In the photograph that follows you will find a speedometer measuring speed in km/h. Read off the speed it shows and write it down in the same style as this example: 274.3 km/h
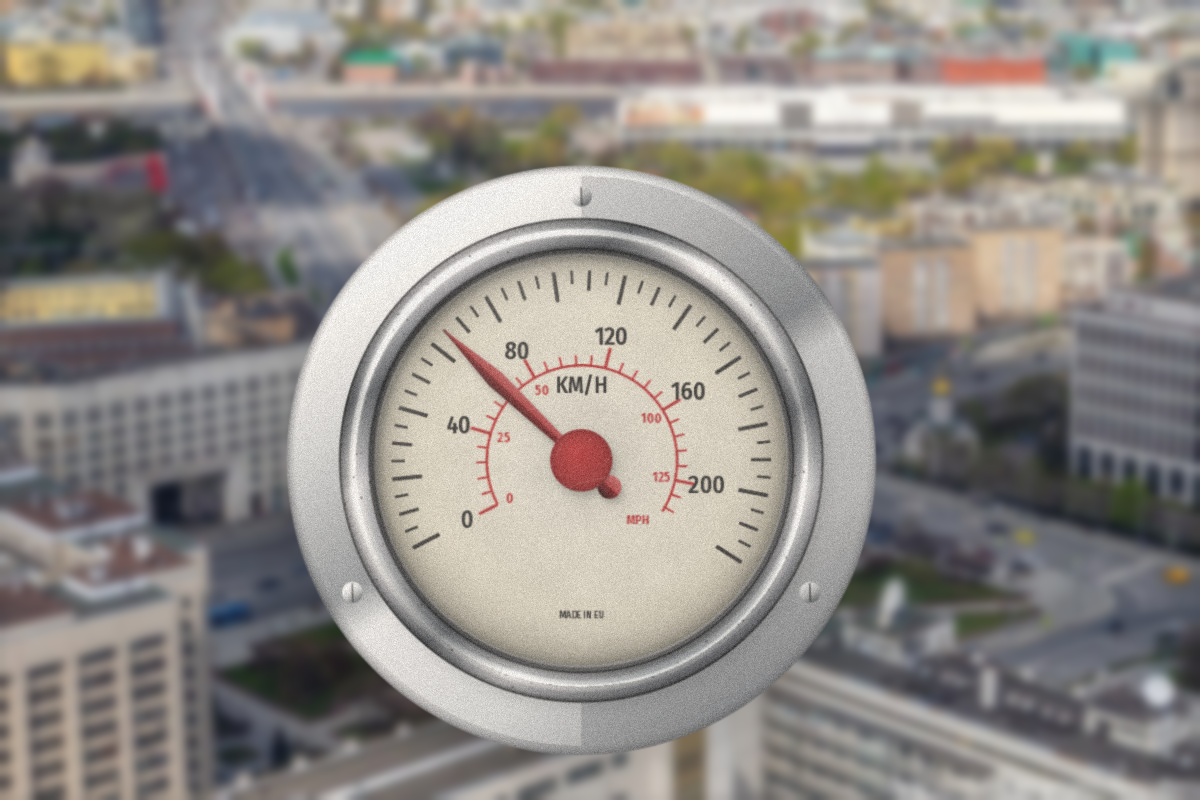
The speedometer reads 65 km/h
